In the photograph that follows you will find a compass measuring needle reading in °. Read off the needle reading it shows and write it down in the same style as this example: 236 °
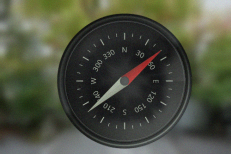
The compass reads 50 °
